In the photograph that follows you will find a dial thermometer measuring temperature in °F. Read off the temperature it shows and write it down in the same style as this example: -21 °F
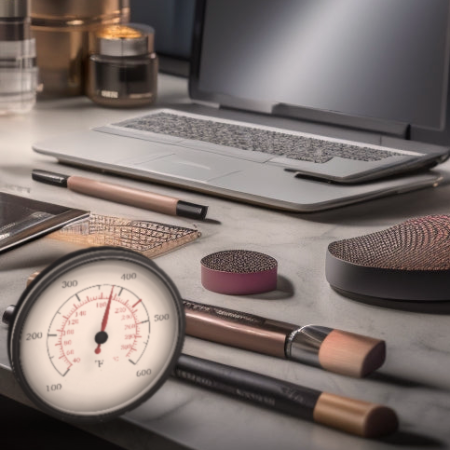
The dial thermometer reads 375 °F
